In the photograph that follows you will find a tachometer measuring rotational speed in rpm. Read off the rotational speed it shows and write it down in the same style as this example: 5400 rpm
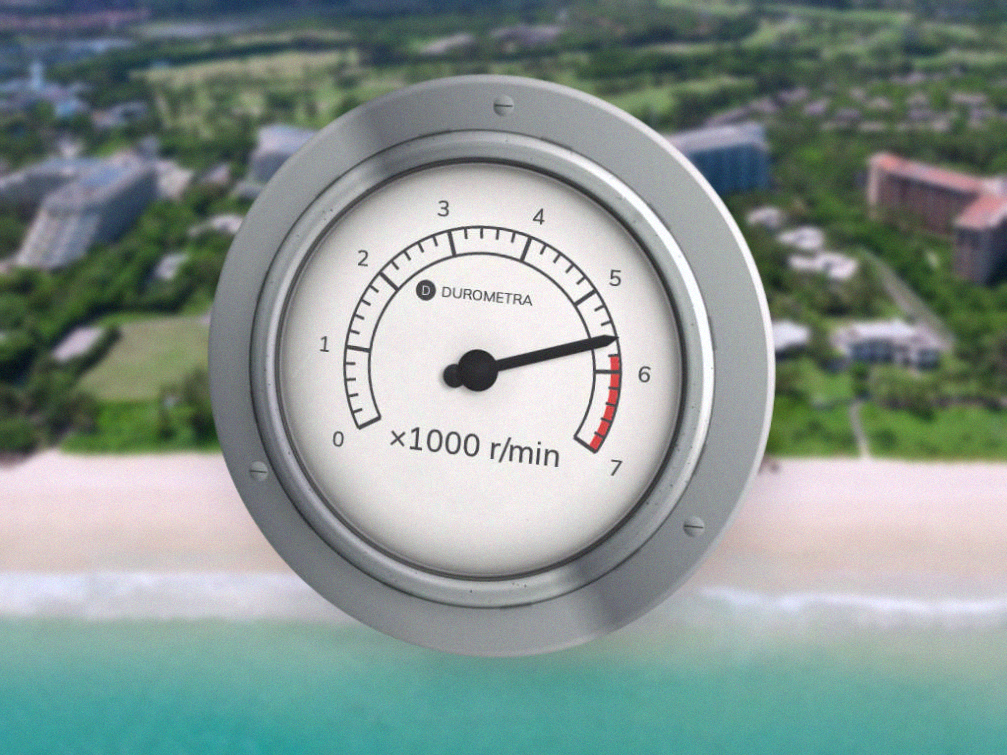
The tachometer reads 5600 rpm
